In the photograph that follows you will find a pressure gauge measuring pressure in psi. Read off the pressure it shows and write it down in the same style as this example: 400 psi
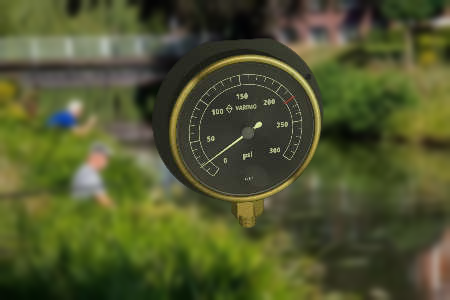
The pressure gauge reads 20 psi
